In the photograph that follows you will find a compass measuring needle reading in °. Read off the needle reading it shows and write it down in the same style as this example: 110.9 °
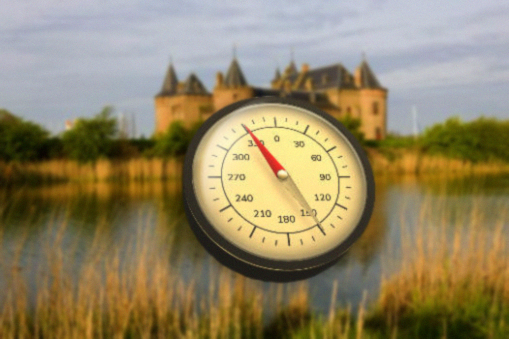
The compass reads 330 °
